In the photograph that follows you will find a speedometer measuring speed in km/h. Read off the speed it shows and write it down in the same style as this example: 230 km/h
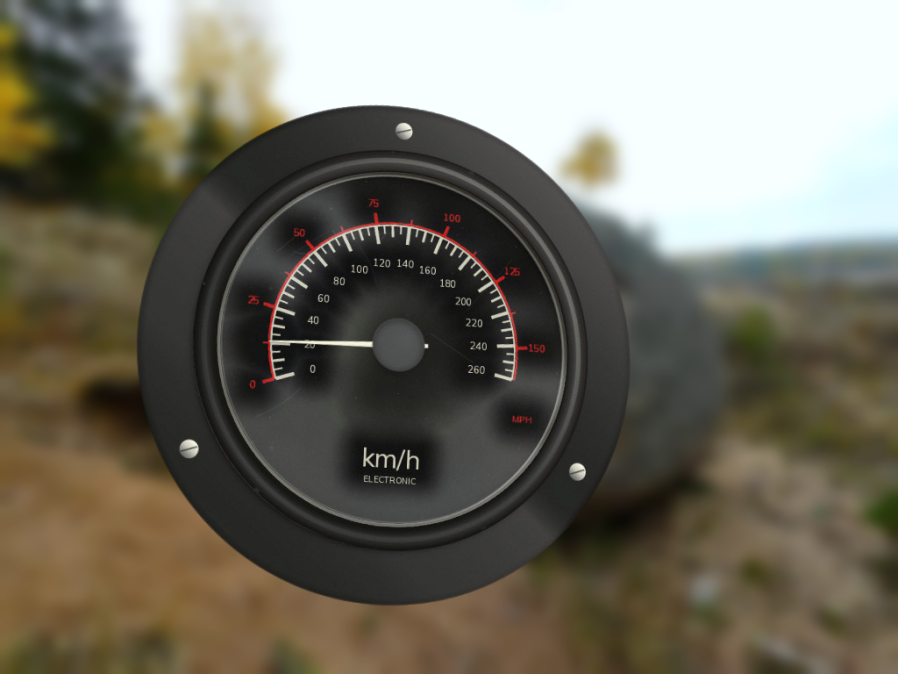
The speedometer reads 20 km/h
